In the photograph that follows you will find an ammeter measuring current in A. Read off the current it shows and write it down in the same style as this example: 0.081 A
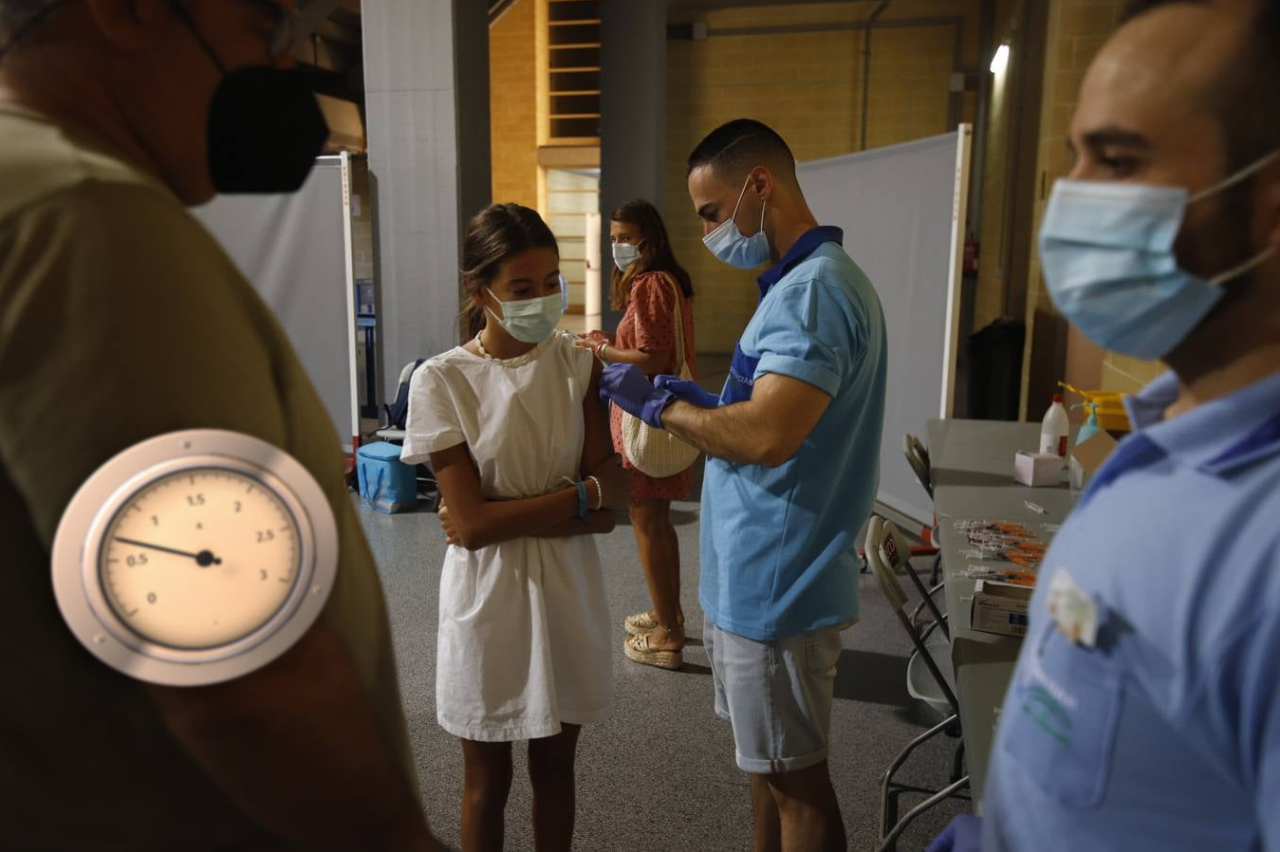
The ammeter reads 0.7 A
